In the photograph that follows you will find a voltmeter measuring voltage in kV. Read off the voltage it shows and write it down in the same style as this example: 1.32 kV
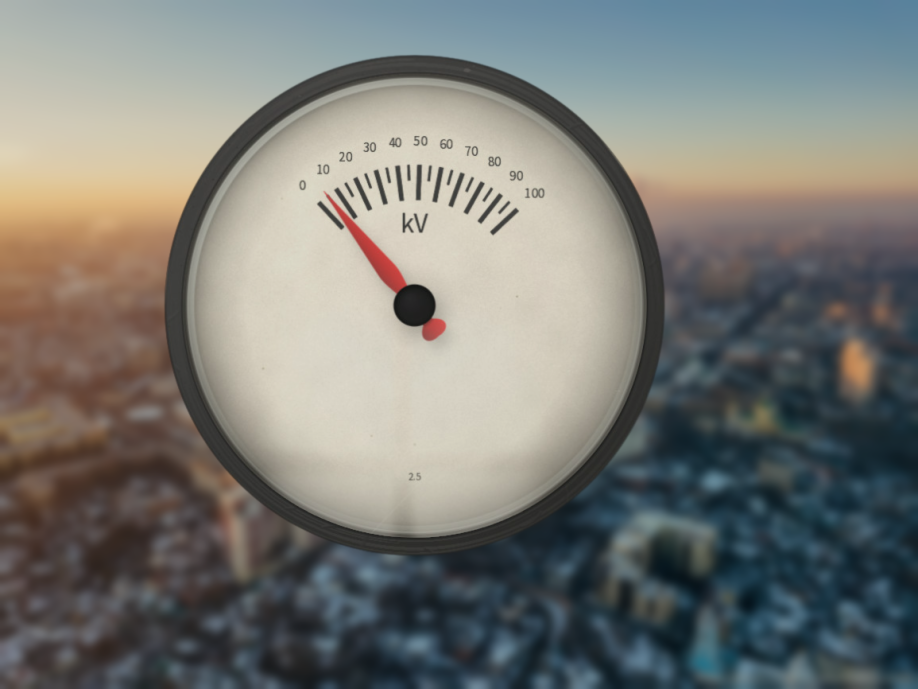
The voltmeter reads 5 kV
